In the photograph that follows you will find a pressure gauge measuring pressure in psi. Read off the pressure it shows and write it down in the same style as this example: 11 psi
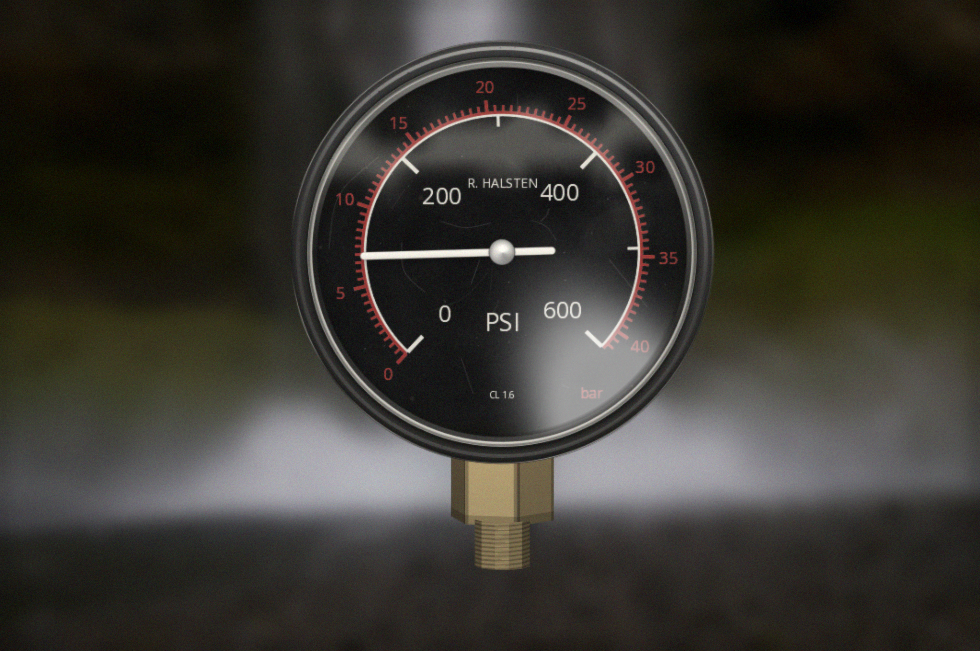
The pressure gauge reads 100 psi
